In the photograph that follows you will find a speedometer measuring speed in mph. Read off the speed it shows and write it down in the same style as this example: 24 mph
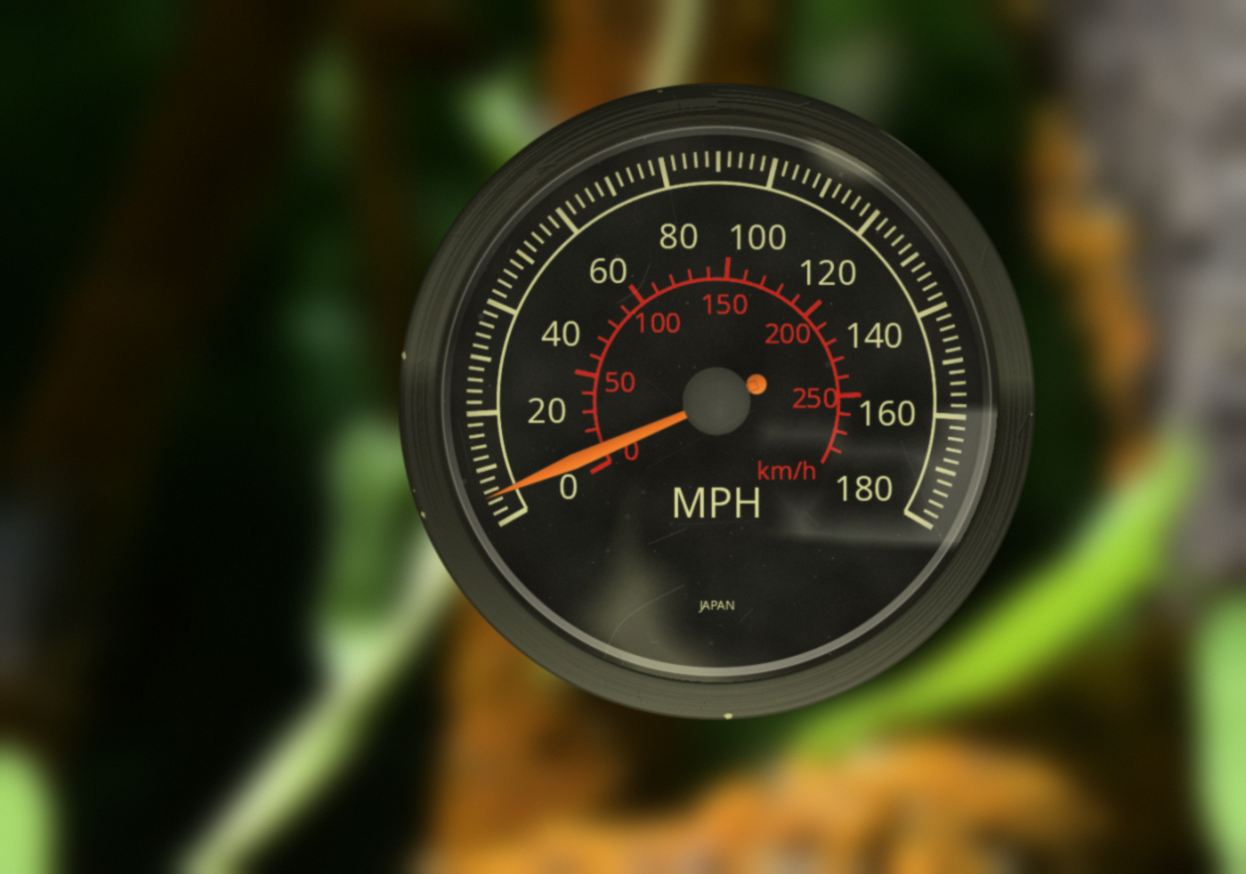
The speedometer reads 5 mph
